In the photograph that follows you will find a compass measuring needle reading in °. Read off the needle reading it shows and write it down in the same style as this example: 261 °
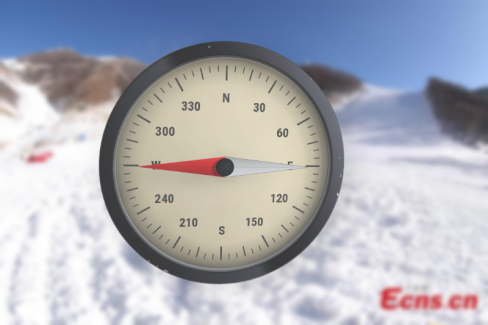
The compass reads 270 °
